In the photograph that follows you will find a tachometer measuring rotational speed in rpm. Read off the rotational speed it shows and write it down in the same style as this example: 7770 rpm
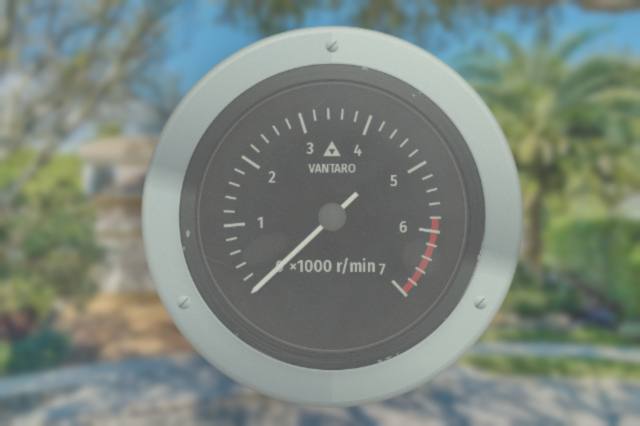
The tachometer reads 0 rpm
